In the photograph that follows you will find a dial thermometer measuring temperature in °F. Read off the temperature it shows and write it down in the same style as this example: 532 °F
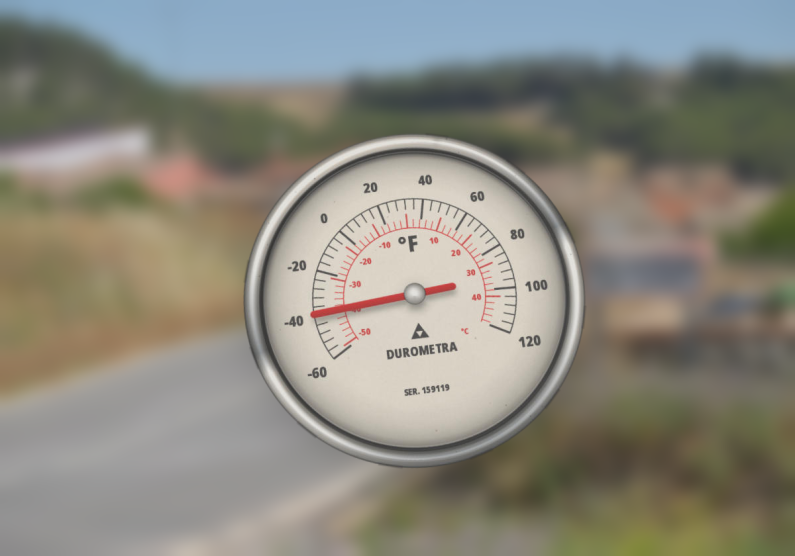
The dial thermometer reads -40 °F
